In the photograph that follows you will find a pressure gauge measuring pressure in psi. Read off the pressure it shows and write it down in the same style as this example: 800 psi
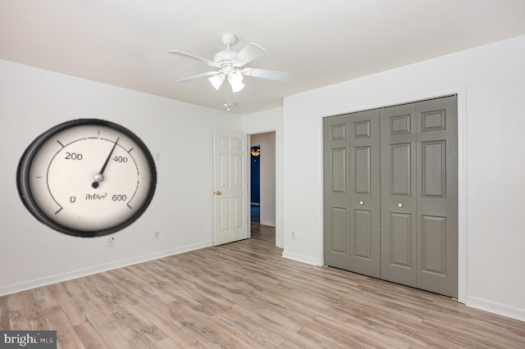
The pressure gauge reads 350 psi
